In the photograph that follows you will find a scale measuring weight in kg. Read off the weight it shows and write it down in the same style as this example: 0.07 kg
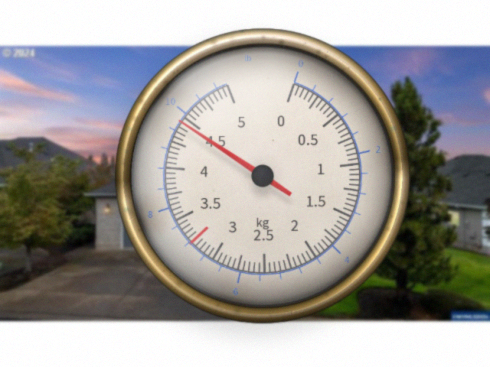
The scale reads 4.45 kg
